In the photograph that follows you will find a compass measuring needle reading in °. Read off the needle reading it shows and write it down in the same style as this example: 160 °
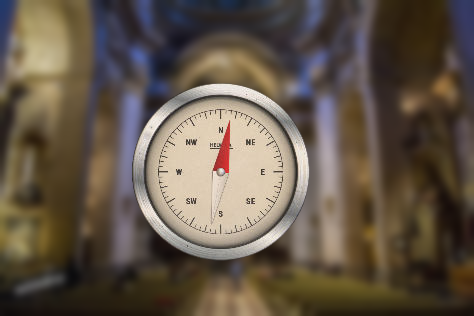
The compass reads 10 °
